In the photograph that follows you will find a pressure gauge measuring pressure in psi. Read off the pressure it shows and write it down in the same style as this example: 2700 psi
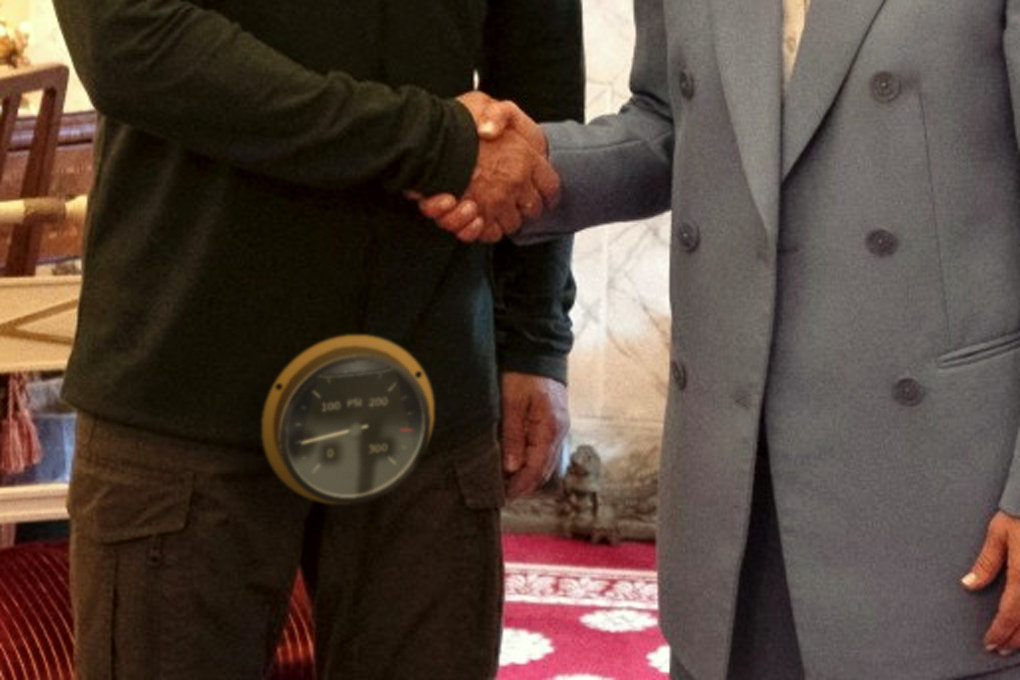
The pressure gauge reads 40 psi
